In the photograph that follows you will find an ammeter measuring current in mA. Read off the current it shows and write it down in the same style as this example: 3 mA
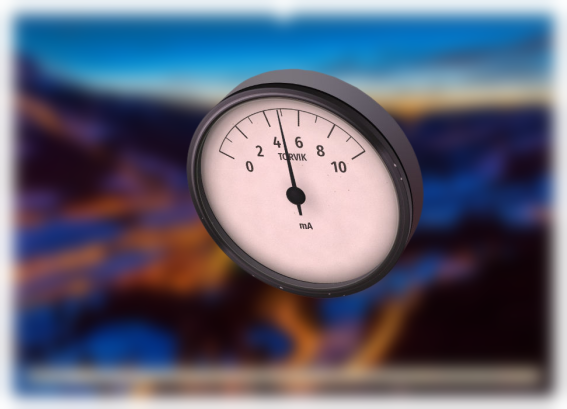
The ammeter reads 5 mA
